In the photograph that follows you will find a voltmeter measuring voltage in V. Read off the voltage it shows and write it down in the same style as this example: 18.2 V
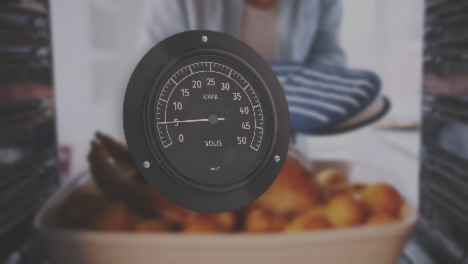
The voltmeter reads 5 V
